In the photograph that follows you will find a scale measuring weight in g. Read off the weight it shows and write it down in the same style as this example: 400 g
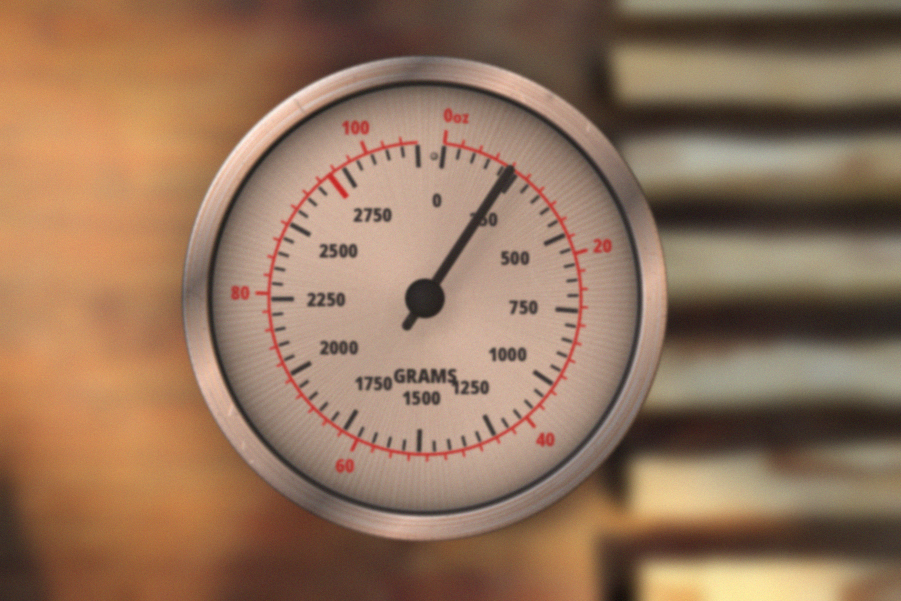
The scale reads 225 g
